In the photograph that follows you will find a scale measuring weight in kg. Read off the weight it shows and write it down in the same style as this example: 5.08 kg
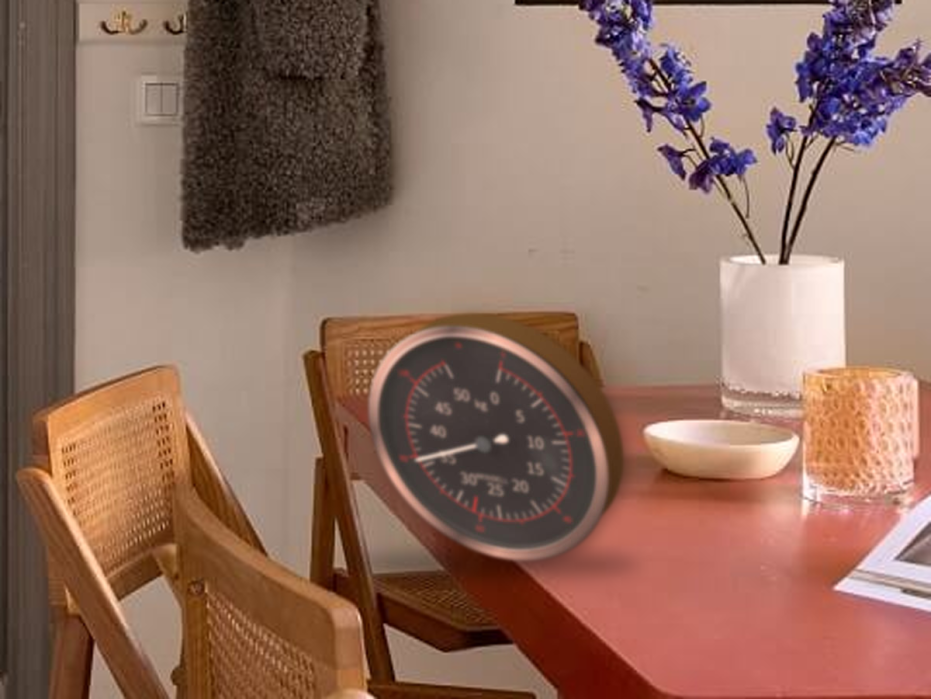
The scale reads 36 kg
